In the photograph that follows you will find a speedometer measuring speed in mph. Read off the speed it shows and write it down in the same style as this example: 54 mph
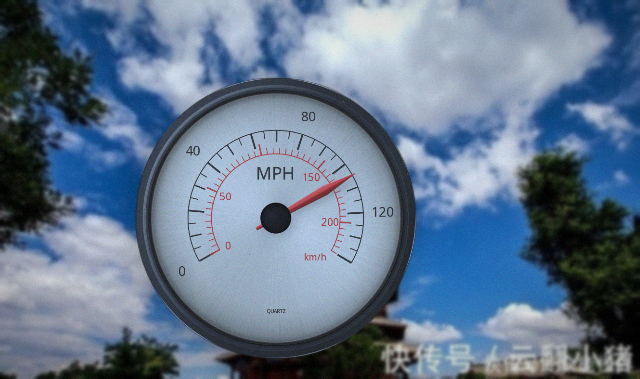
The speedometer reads 105 mph
